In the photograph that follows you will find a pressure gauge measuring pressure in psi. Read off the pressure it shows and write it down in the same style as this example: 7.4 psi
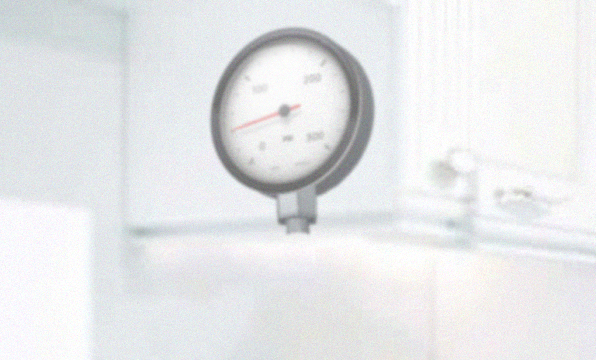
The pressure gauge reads 40 psi
